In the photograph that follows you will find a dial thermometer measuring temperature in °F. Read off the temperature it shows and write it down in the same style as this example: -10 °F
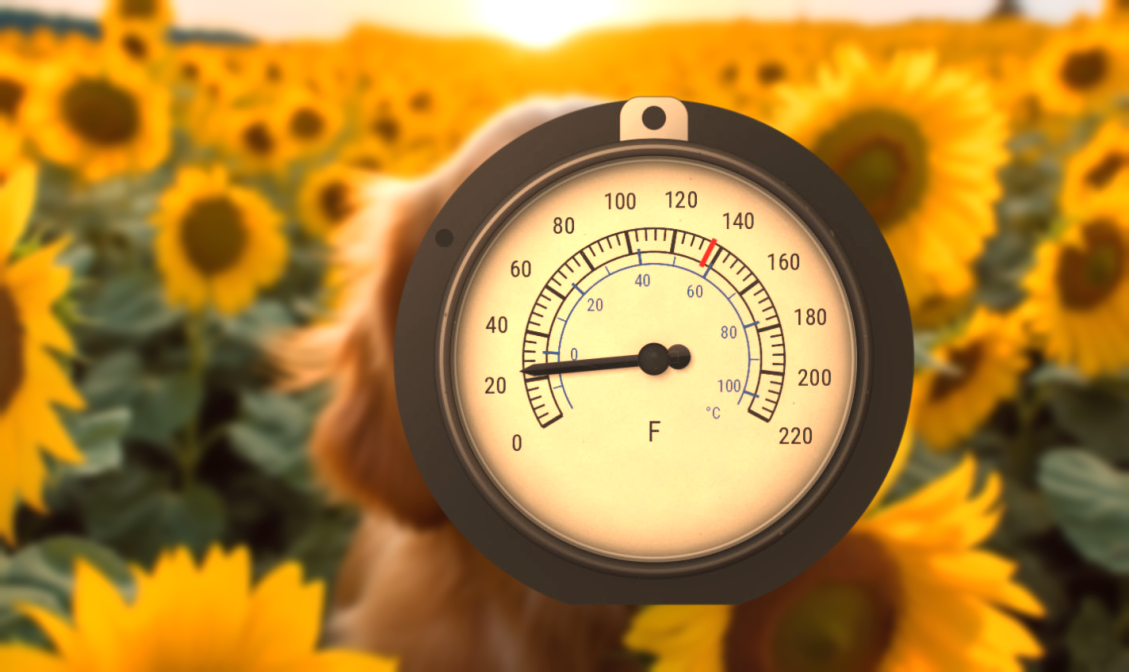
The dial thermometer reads 24 °F
